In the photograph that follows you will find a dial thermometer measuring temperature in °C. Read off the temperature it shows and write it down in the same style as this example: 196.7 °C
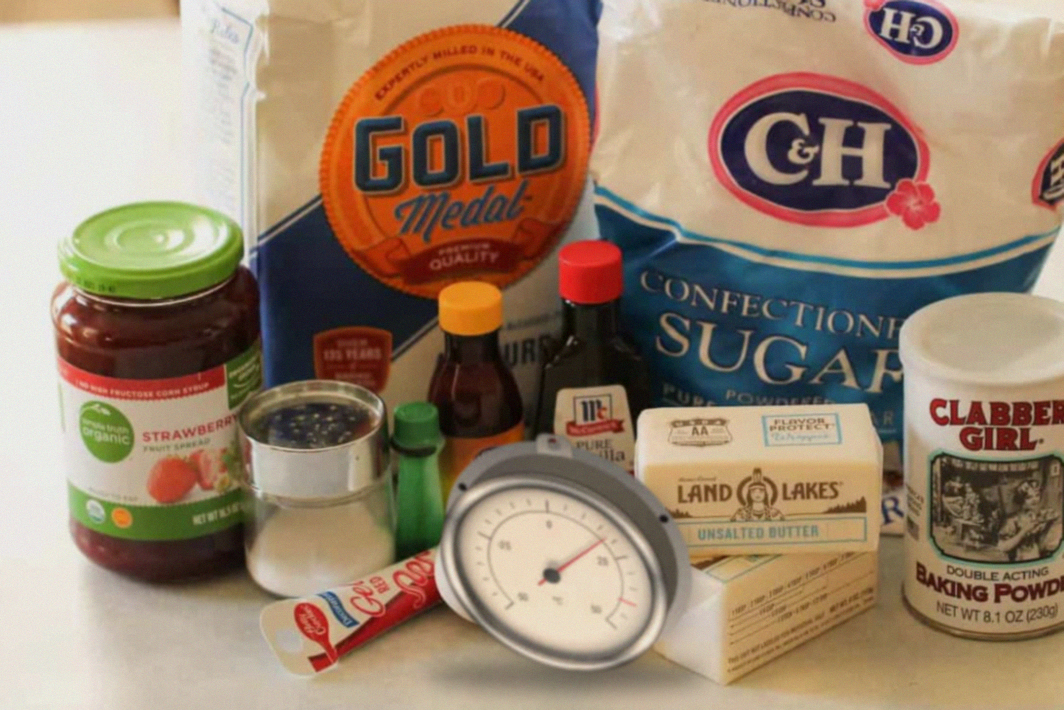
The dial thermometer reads 17.5 °C
